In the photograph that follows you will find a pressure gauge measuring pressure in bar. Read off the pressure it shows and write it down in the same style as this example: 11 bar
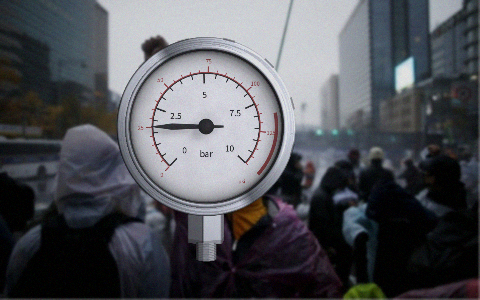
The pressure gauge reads 1.75 bar
